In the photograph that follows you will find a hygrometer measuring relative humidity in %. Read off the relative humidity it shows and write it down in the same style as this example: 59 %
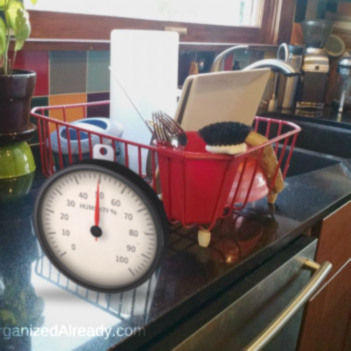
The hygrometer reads 50 %
